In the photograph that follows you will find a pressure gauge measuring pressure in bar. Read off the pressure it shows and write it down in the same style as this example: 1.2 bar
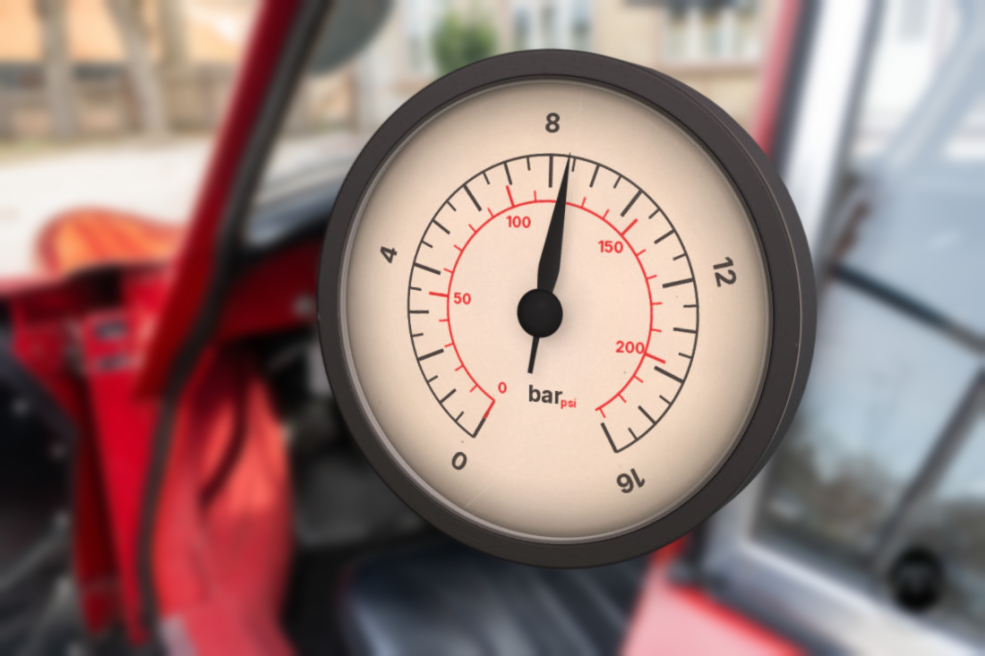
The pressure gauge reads 8.5 bar
